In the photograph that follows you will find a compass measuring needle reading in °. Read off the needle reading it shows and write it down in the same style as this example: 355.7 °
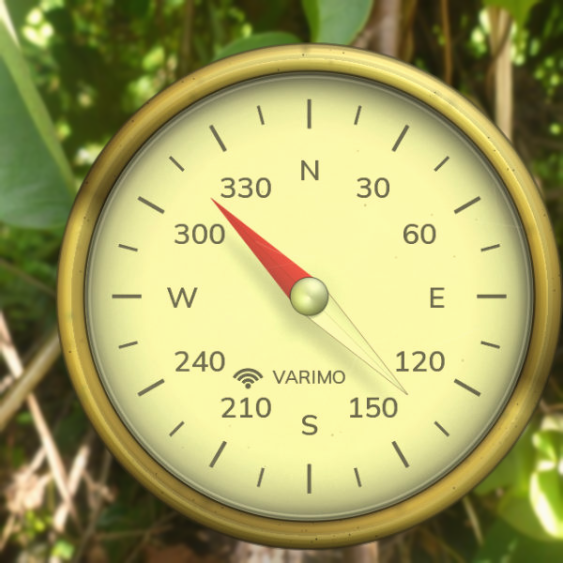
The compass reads 315 °
